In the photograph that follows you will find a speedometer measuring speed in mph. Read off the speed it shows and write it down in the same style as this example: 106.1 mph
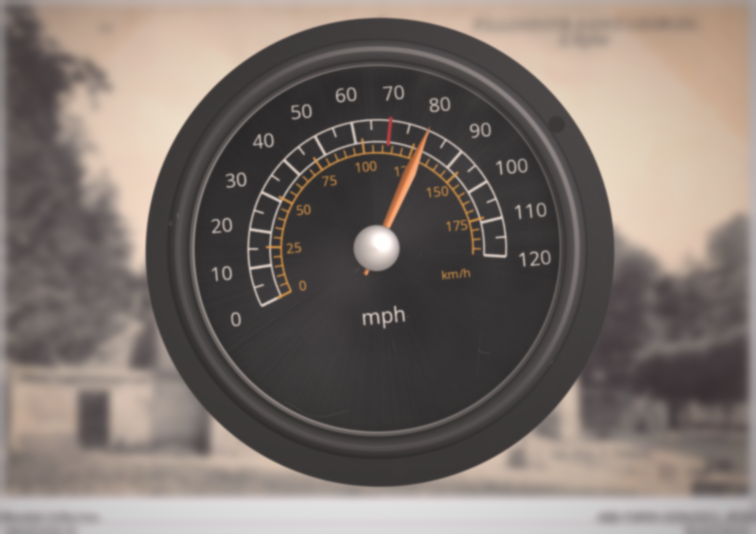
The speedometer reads 80 mph
